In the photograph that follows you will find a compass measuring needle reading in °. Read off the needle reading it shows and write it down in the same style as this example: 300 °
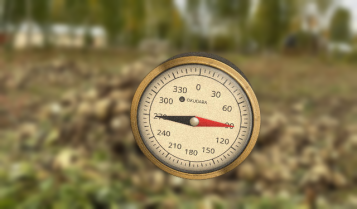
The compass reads 90 °
